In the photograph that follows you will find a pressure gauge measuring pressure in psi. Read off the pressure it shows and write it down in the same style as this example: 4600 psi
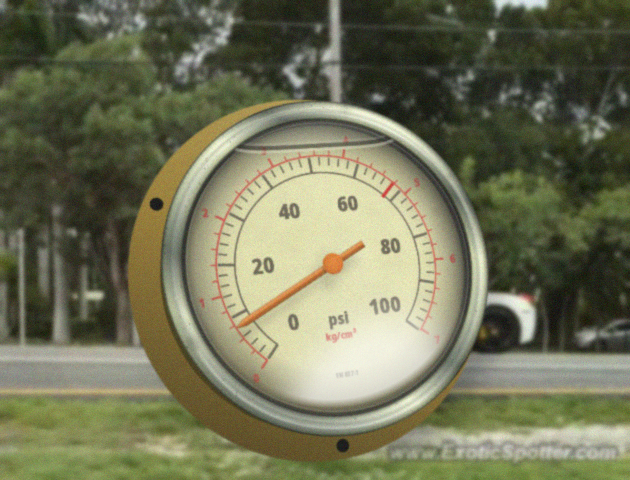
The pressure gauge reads 8 psi
